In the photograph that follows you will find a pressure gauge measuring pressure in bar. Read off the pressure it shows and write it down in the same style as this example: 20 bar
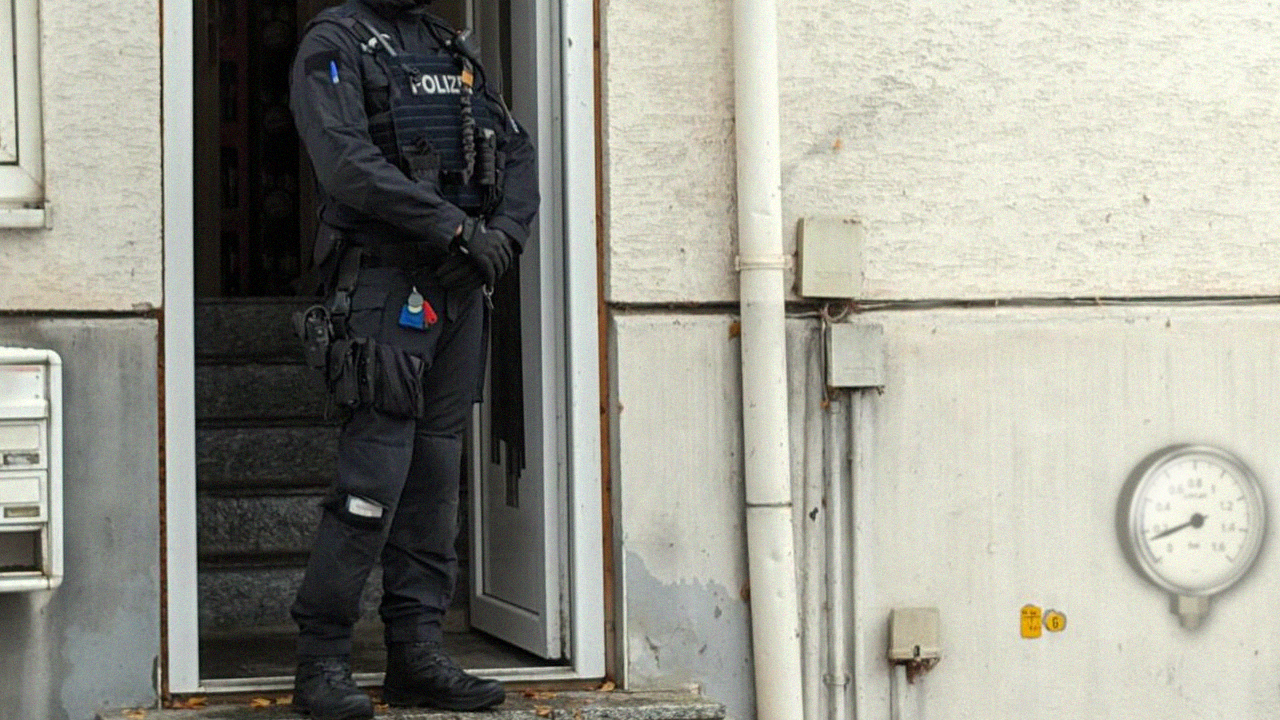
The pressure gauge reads 0.15 bar
